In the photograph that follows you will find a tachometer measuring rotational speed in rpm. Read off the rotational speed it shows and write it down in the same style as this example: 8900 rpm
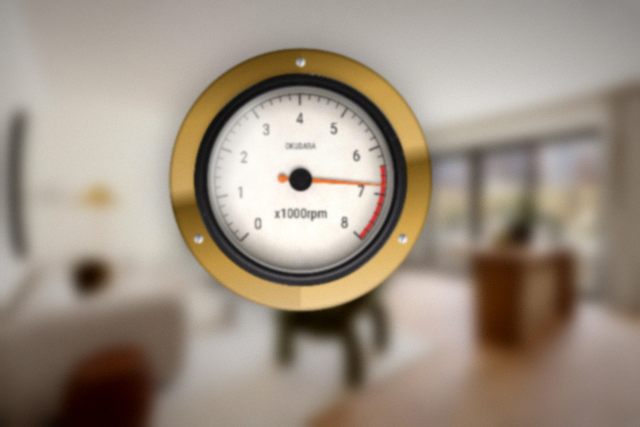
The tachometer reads 6800 rpm
